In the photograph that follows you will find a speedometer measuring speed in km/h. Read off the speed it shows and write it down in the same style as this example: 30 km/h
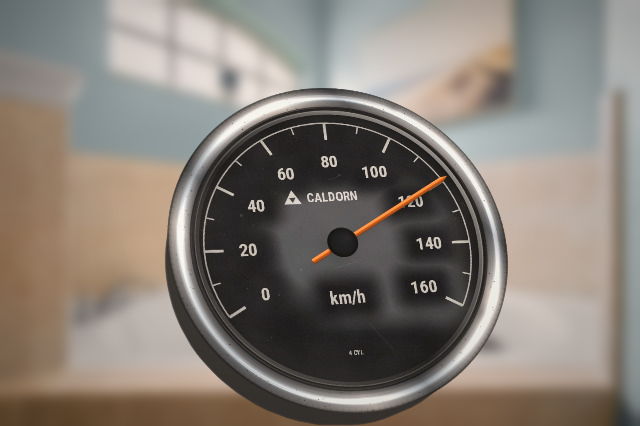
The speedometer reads 120 km/h
